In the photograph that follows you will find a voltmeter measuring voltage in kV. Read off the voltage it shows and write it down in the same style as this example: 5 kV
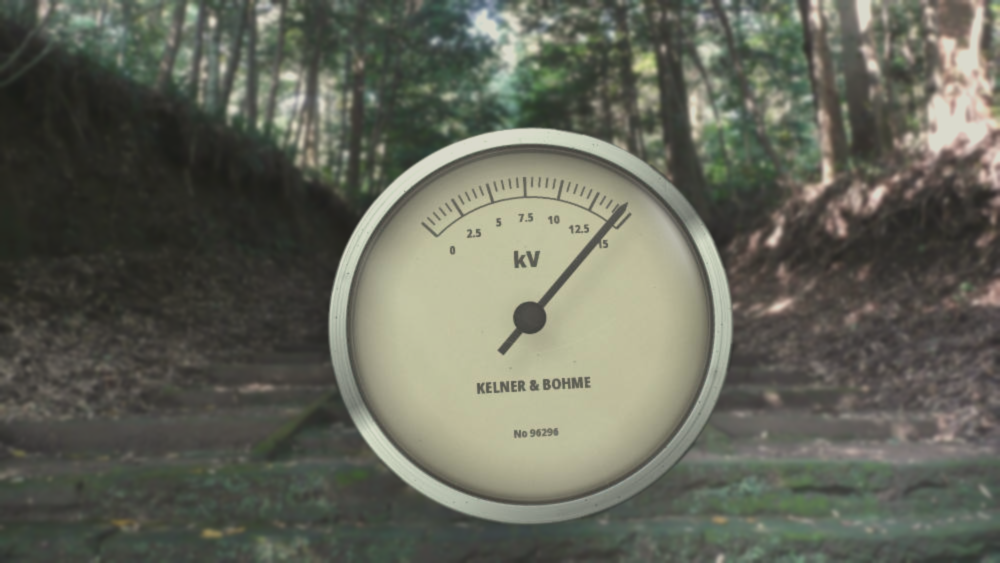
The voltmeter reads 14.5 kV
